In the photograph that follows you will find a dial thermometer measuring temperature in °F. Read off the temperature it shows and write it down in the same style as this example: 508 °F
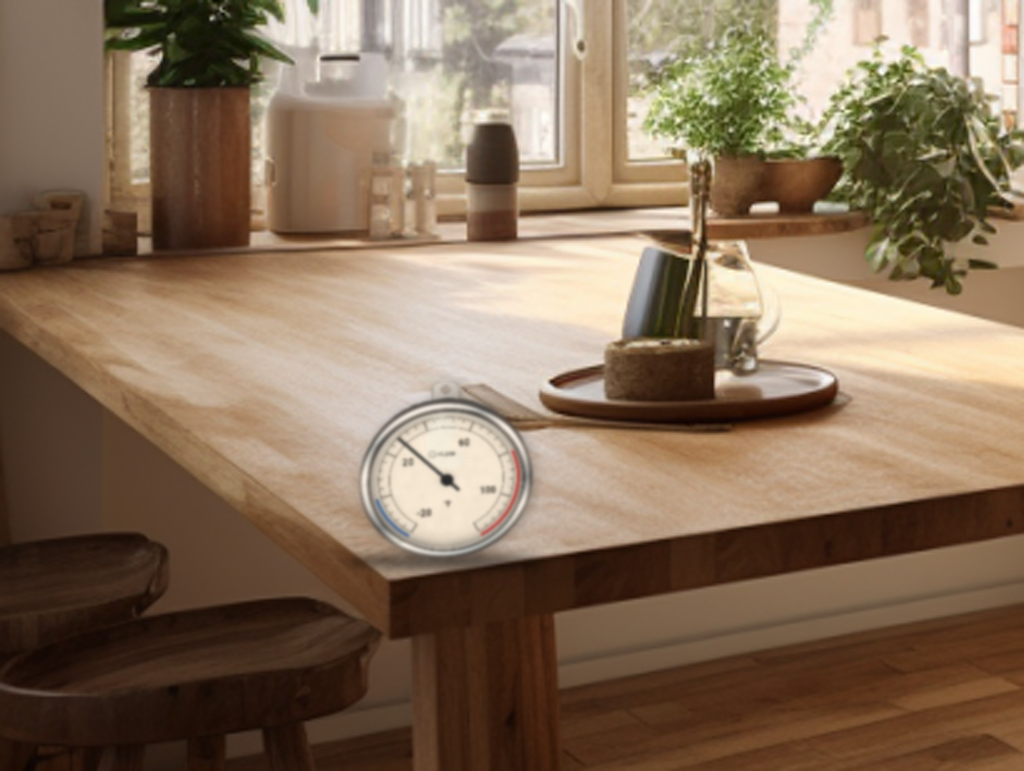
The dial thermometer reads 28 °F
